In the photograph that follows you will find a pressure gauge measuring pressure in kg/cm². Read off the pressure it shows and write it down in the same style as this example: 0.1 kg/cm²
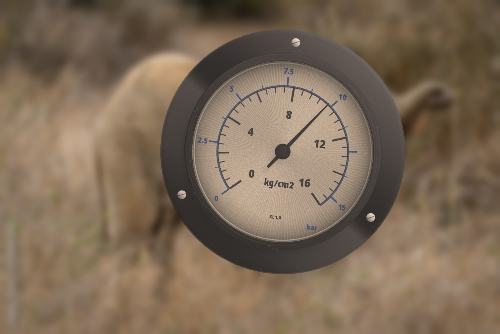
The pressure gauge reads 10 kg/cm²
